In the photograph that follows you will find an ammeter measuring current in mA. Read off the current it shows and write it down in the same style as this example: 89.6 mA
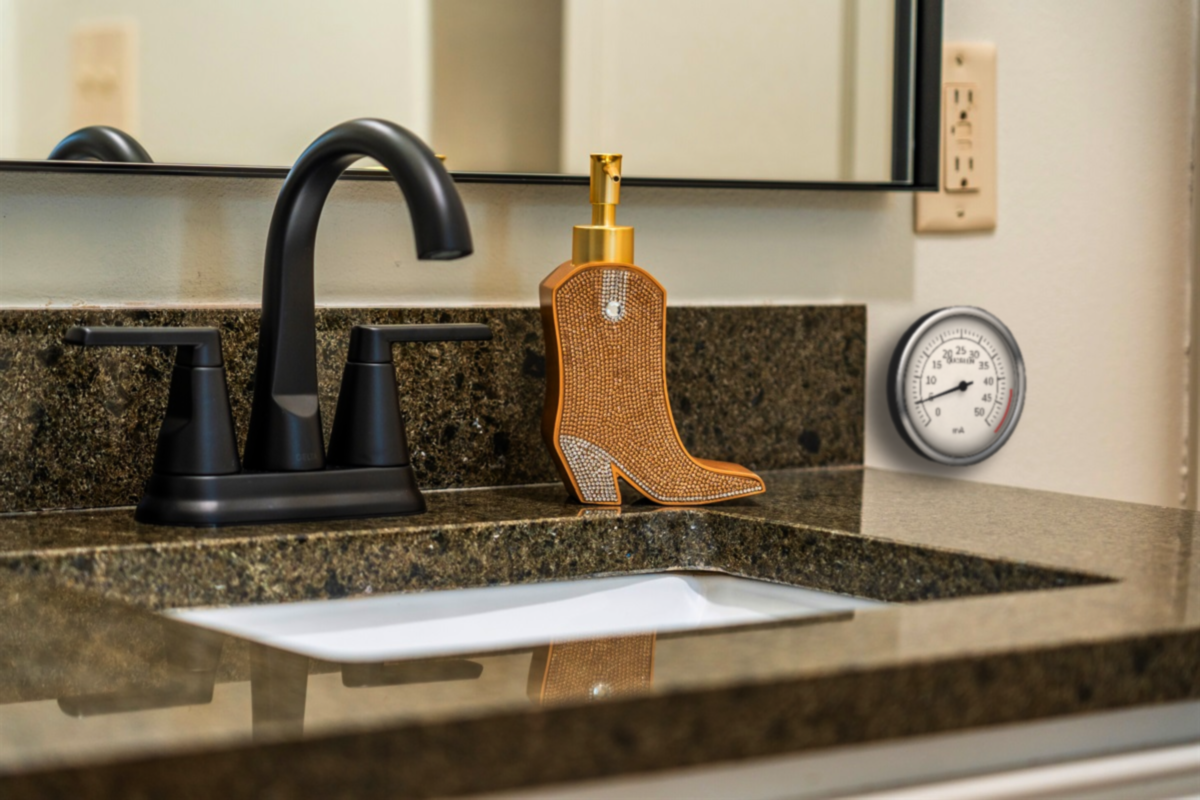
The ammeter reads 5 mA
